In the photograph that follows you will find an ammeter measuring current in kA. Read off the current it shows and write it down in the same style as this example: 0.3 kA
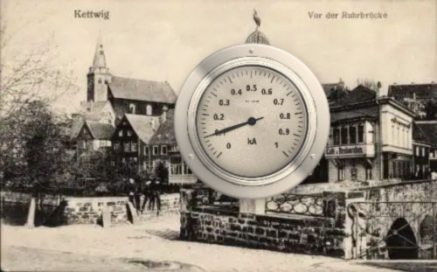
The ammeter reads 0.1 kA
